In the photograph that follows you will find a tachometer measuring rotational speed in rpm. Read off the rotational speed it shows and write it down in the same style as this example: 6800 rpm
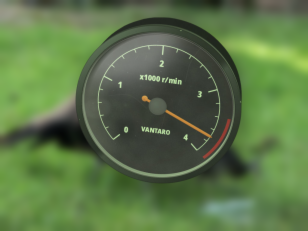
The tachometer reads 3700 rpm
